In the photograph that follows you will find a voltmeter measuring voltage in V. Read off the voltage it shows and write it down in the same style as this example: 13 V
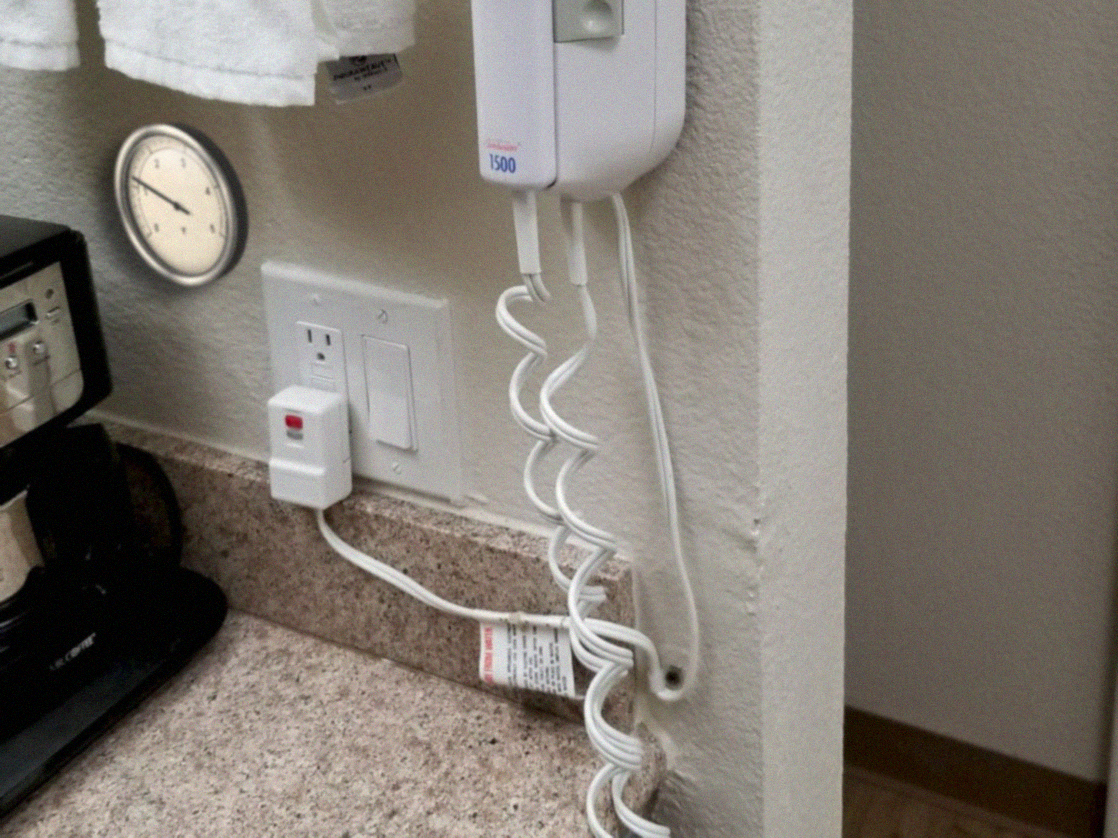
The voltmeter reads 1.2 V
